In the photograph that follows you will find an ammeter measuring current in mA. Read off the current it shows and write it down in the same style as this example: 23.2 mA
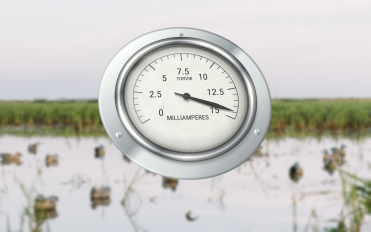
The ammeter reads 14.5 mA
